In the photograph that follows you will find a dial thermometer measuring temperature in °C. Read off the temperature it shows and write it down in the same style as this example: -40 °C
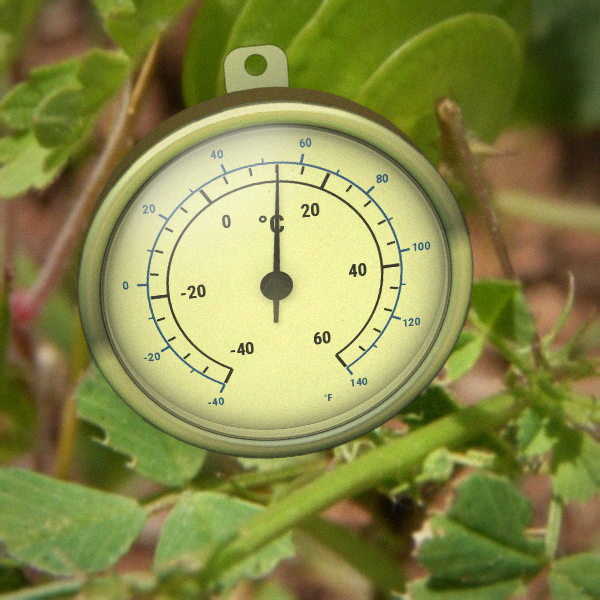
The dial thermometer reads 12 °C
